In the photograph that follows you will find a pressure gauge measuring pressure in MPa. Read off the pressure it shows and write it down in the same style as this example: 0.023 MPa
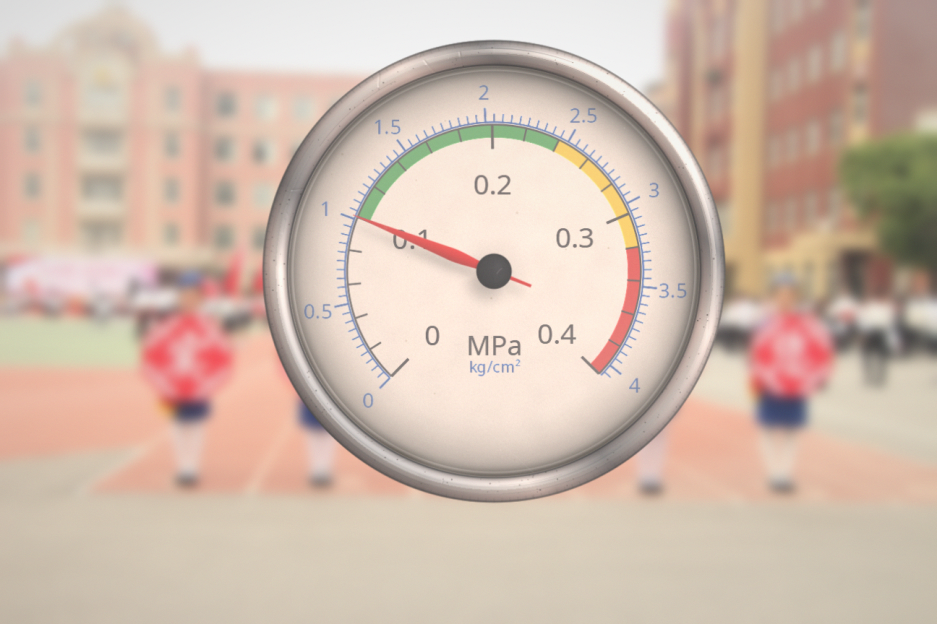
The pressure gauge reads 0.1 MPa
